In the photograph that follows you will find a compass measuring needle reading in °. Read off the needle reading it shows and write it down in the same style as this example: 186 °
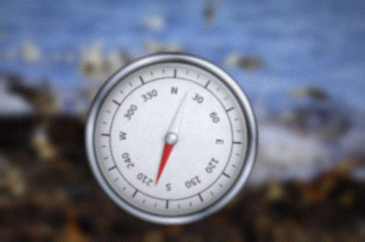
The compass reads 195 °
